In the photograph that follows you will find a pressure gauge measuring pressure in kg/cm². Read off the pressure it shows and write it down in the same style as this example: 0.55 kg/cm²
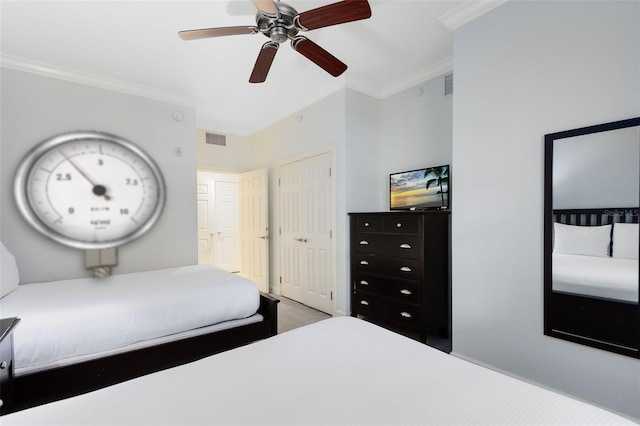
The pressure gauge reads 3.5 kg/cm²
